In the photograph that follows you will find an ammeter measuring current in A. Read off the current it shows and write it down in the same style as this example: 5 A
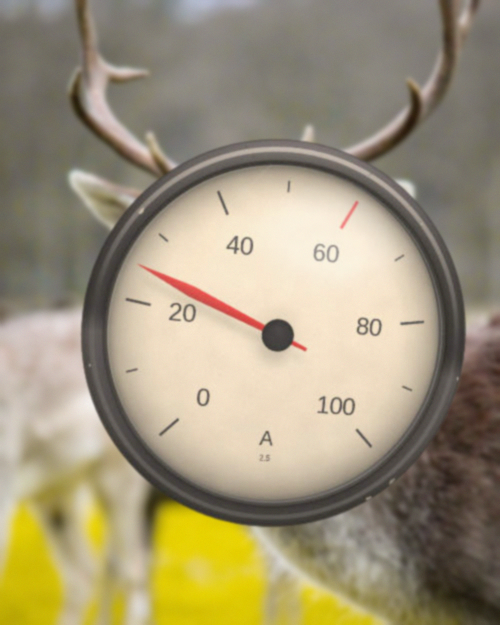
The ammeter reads 25 A
